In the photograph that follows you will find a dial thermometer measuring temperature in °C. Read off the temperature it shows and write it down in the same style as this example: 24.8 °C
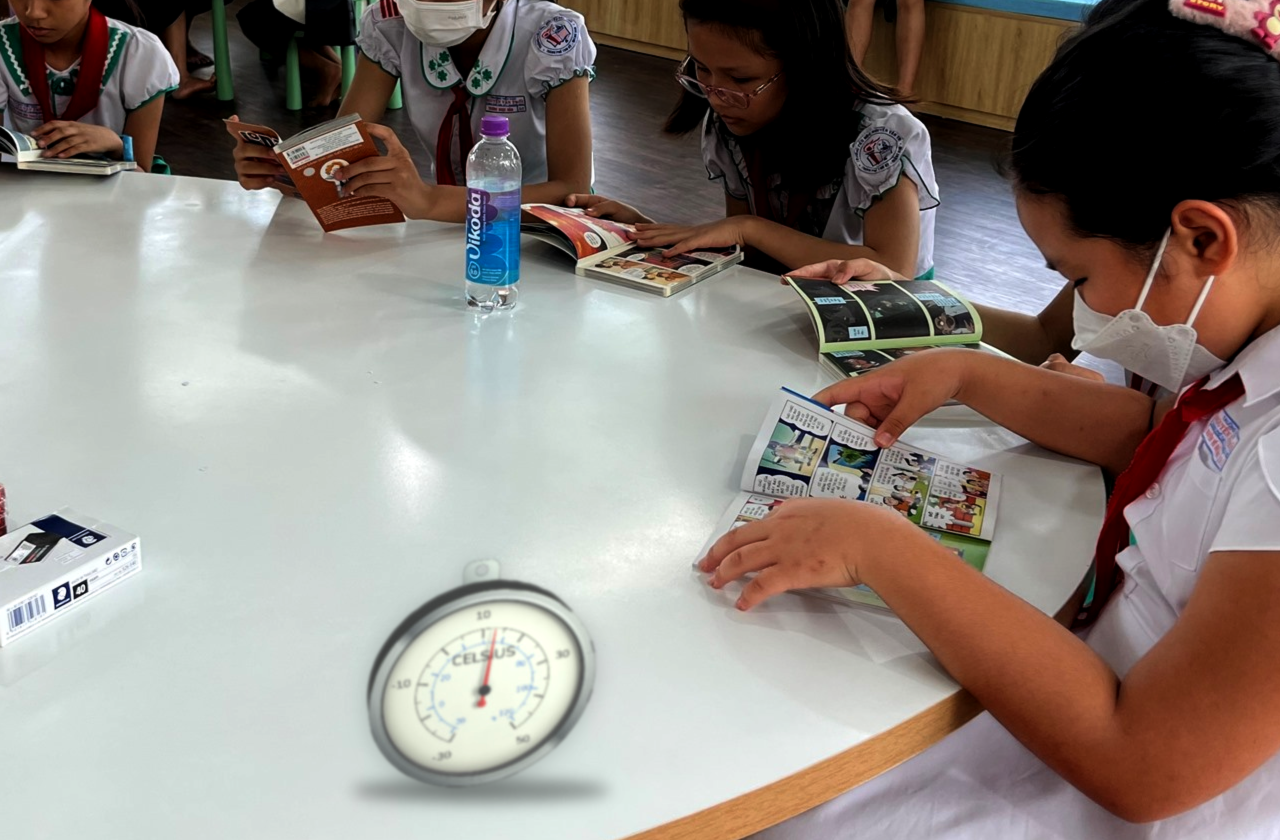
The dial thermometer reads 12.5 °C
